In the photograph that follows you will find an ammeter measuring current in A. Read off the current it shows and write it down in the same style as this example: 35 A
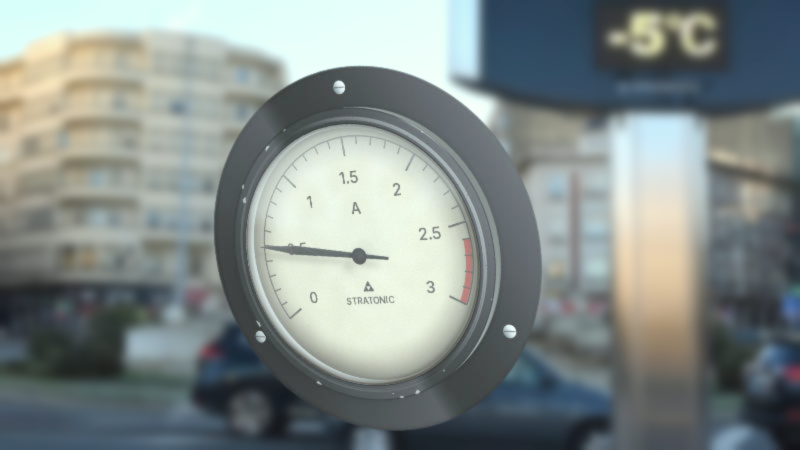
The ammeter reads 0.5 A
